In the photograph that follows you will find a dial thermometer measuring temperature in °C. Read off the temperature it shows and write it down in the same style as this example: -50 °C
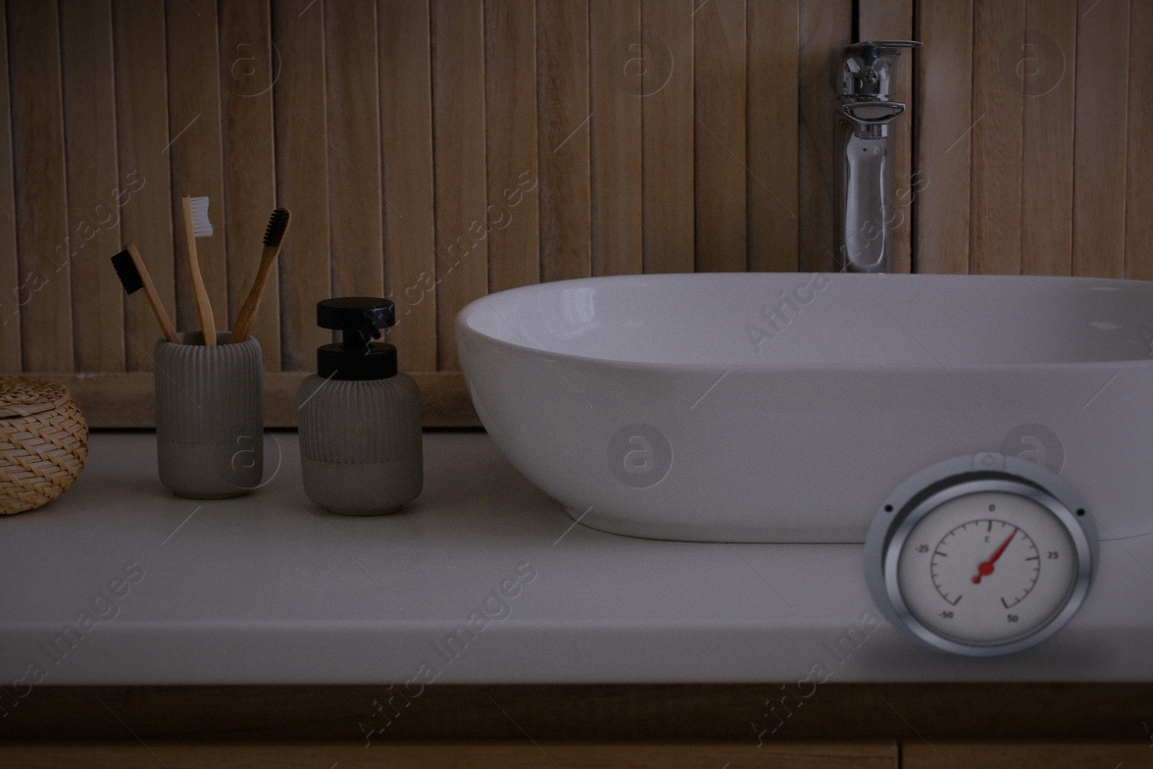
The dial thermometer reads 10 °C
